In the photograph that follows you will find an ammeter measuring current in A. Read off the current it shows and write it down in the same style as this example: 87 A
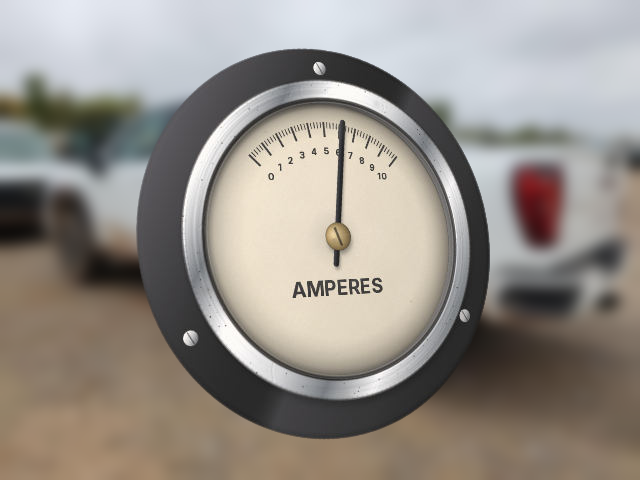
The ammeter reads 6 A
